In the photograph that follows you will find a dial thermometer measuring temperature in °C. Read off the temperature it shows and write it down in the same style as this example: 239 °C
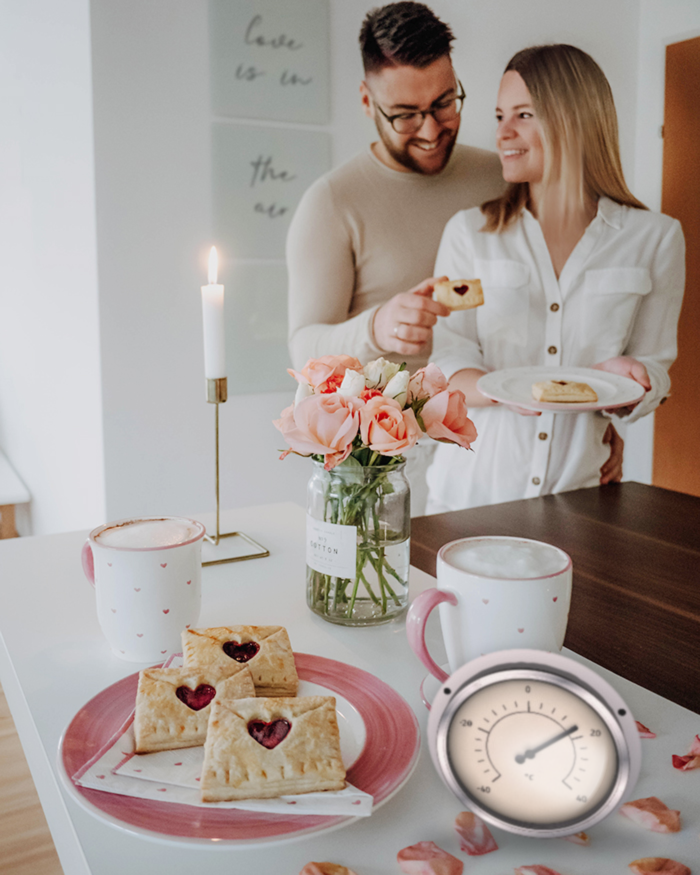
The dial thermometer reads 16 °C
